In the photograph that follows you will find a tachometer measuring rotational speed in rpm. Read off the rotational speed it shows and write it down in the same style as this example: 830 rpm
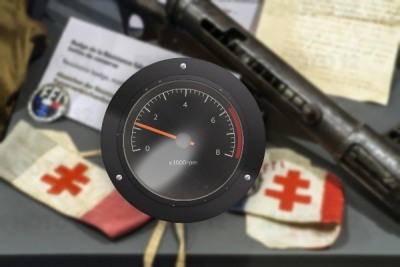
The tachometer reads 1200 rpm
